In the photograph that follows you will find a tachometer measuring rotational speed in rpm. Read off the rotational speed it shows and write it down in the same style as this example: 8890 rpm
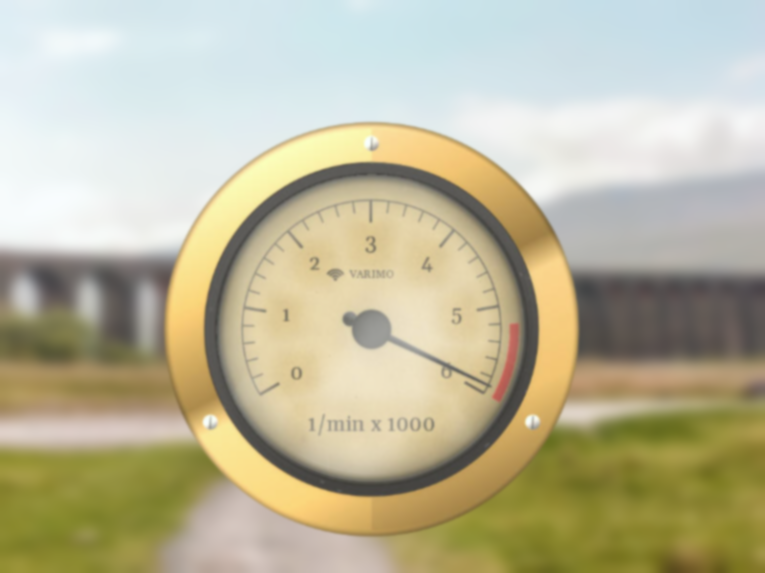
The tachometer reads 5900 rpm
